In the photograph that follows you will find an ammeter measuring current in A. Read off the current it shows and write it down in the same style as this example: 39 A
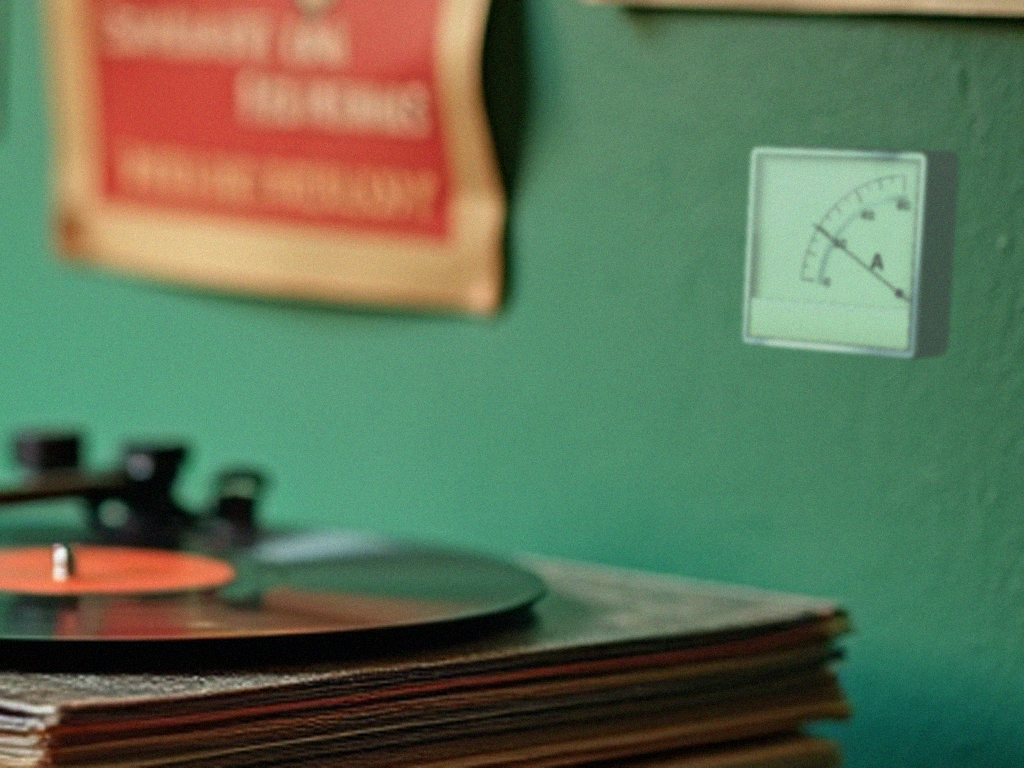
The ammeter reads 20 A
